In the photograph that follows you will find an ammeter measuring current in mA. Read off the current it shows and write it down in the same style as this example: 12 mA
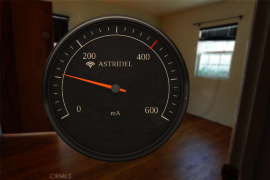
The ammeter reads 110 mA
